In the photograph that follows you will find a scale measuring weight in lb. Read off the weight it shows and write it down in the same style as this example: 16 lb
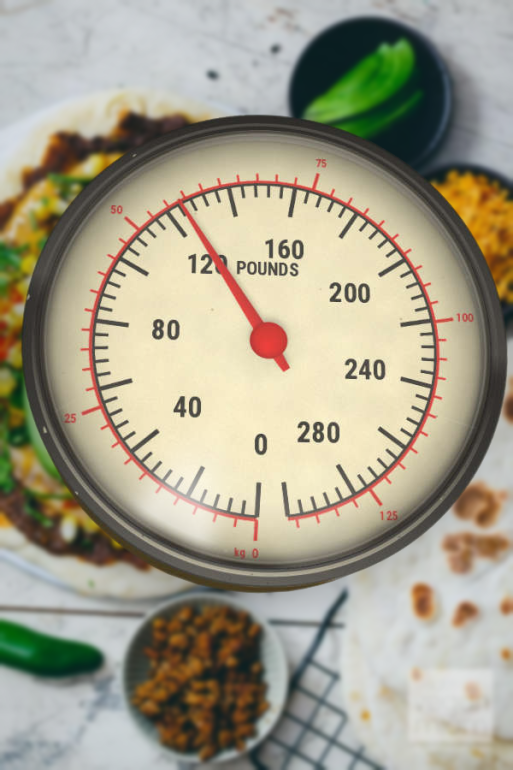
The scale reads 124 lb
